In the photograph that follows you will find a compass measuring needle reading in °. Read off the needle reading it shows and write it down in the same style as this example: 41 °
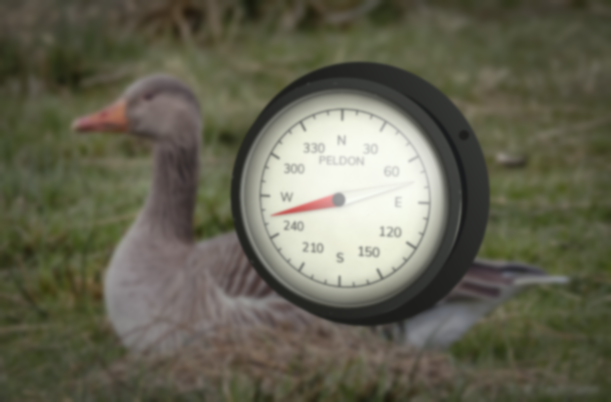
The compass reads 255 °
